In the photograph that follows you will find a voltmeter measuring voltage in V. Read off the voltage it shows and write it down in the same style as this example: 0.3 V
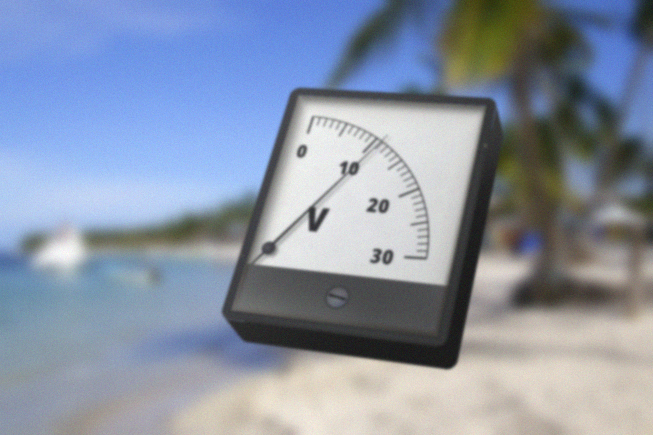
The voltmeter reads 11 V
